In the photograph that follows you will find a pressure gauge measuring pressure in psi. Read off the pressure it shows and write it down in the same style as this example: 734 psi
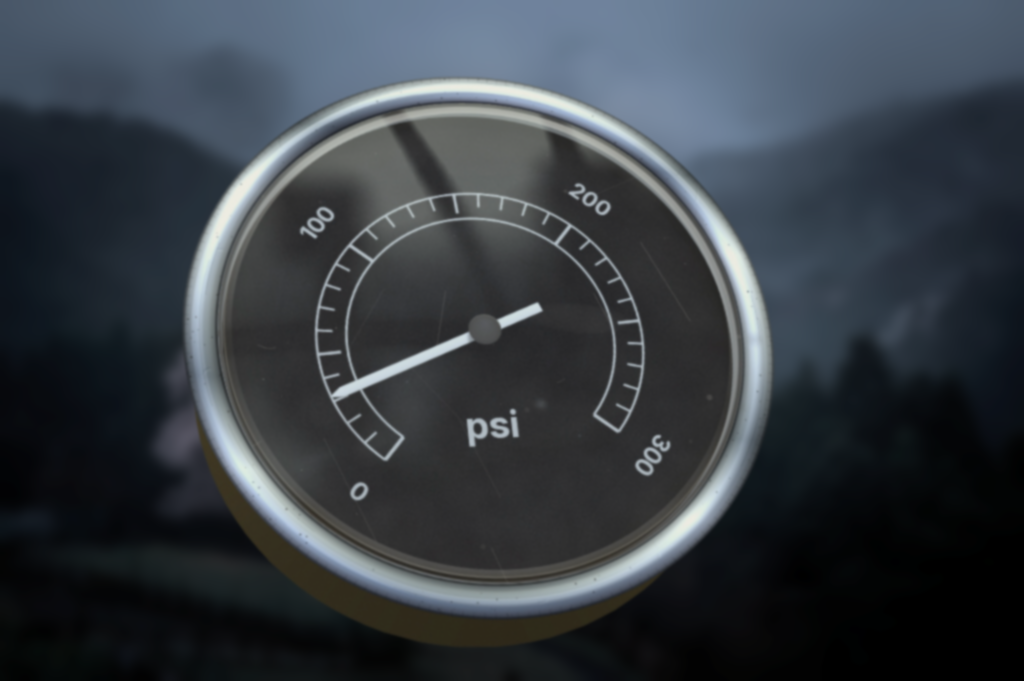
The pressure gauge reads 30 psi
